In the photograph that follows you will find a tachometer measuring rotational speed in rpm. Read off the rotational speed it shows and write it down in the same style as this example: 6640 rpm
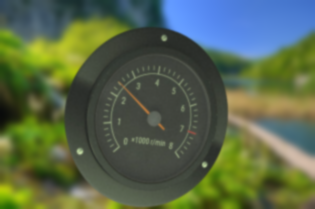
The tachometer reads 2400 rpm
